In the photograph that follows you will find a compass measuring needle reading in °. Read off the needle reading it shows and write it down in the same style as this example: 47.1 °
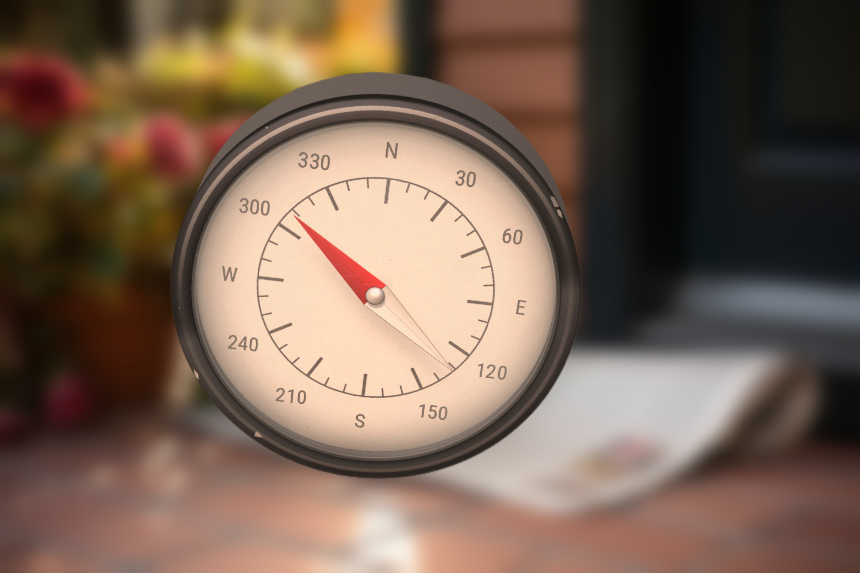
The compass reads 310 °
